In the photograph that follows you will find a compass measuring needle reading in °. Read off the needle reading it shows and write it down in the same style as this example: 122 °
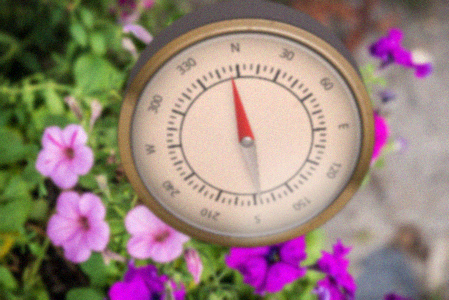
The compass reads 355 °
